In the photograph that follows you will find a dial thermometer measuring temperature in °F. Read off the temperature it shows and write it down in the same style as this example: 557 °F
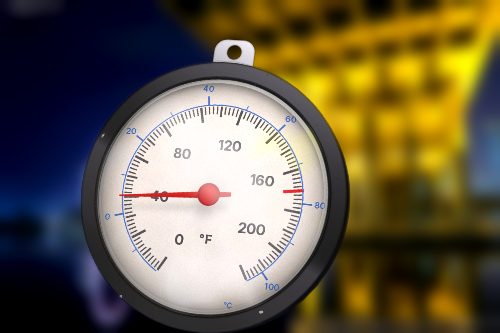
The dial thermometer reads 40 °F
